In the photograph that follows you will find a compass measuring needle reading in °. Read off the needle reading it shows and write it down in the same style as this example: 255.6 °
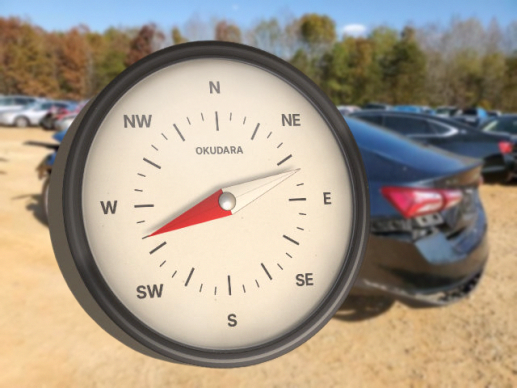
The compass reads 250 °
